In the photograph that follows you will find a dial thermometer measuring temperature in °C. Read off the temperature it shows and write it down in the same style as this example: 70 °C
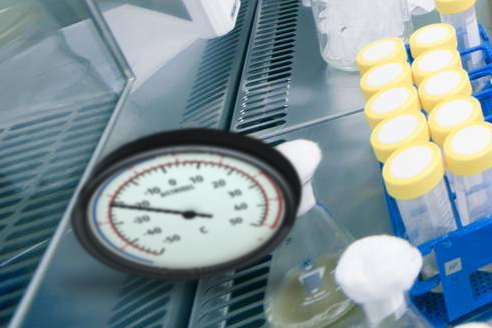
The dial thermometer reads -20 °C
